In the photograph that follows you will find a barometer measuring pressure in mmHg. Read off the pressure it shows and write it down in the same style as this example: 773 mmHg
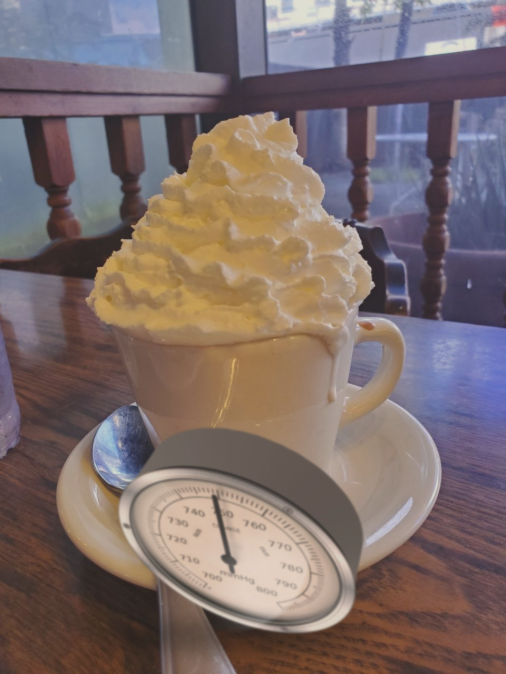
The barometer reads 750 mmHg
